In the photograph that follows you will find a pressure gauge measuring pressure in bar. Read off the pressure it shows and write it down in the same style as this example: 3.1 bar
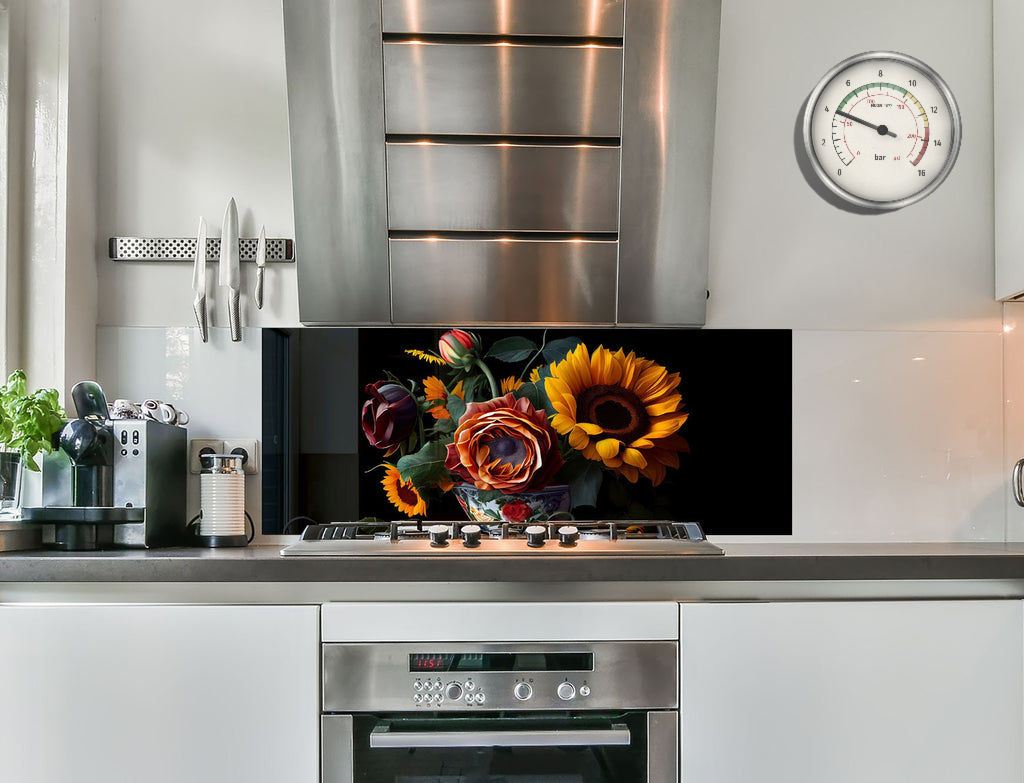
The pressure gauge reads 4 bar
